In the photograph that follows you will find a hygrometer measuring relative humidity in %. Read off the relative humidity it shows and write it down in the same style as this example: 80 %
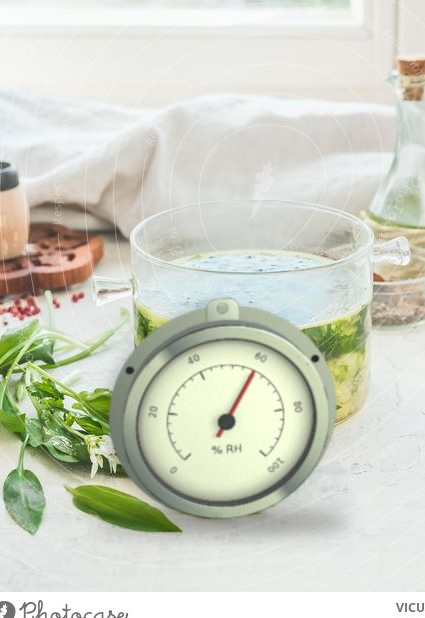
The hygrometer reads 60 %
